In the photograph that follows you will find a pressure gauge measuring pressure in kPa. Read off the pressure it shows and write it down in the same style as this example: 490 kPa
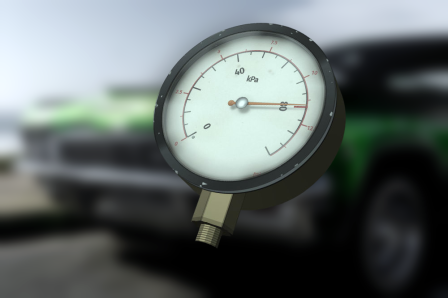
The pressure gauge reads 80 kPa
